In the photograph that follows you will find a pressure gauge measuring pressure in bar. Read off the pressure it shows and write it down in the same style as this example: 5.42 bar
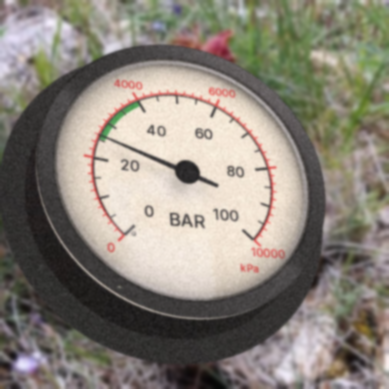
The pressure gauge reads 25 bar
